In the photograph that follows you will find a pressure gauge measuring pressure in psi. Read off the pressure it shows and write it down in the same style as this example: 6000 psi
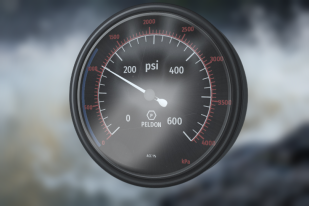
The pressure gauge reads 160 psi
